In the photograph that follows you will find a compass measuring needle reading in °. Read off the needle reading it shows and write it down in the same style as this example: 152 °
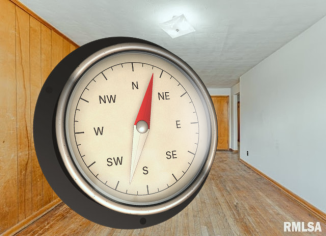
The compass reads 20 °
